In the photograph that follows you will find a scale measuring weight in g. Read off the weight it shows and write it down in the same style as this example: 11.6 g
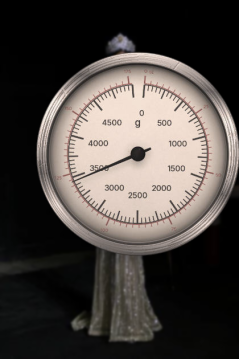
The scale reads 3450 g
